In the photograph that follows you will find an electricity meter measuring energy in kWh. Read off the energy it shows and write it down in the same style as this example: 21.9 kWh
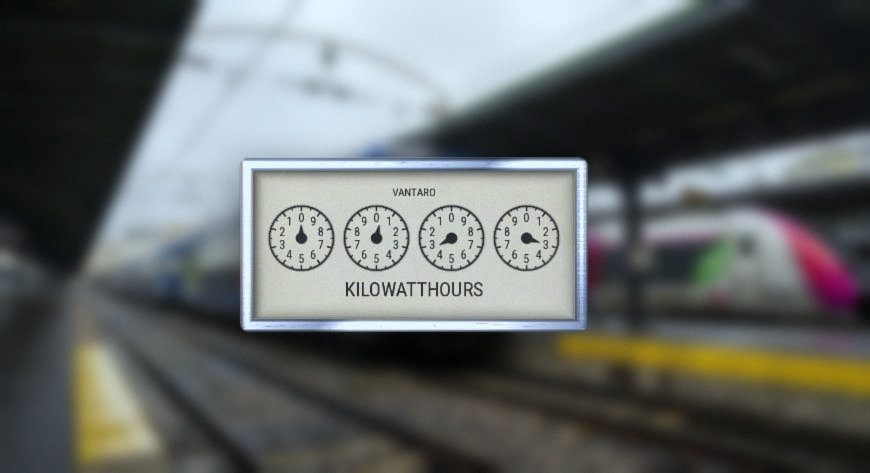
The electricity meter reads 33 kWh
